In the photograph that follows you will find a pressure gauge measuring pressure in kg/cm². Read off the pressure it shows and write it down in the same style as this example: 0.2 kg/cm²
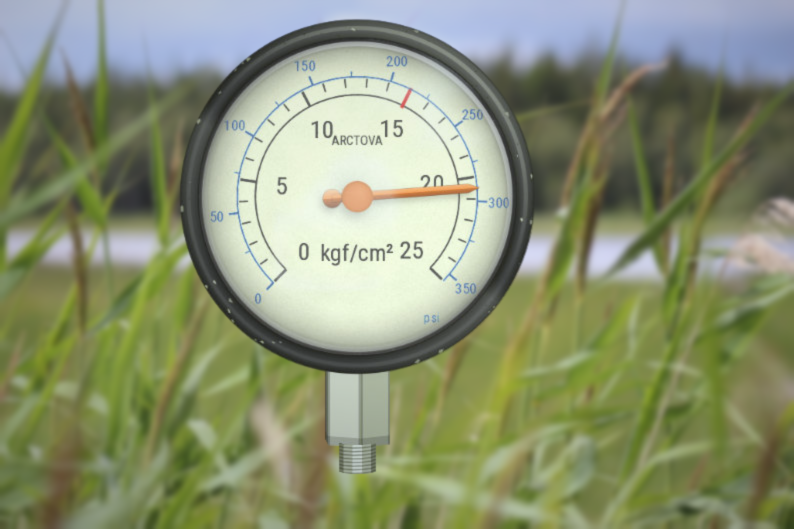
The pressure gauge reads 20.5 kg/cm²
